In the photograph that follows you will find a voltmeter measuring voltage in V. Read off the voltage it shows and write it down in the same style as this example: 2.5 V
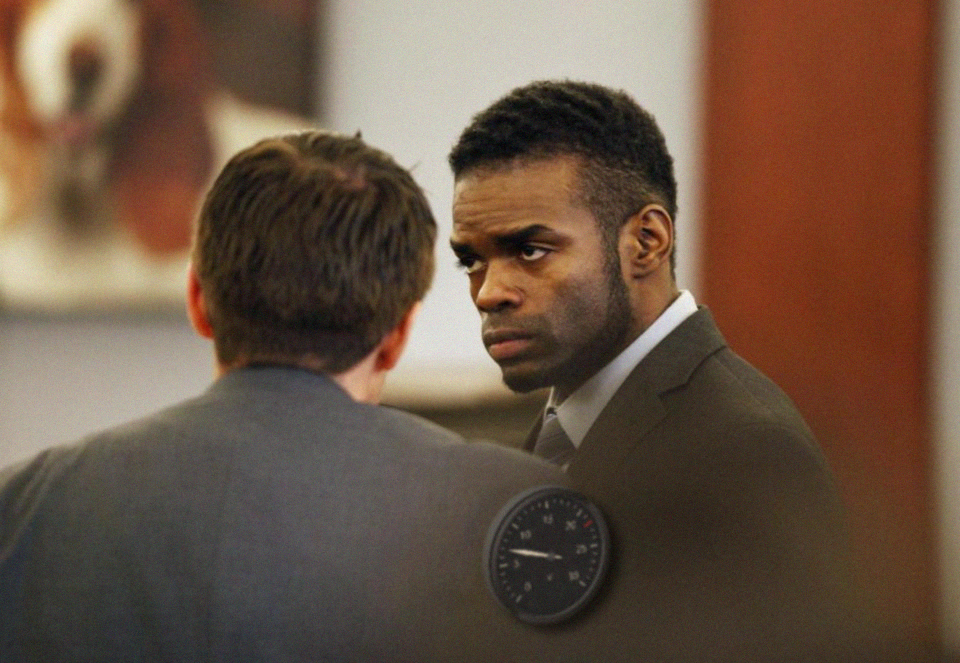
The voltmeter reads 7 V
